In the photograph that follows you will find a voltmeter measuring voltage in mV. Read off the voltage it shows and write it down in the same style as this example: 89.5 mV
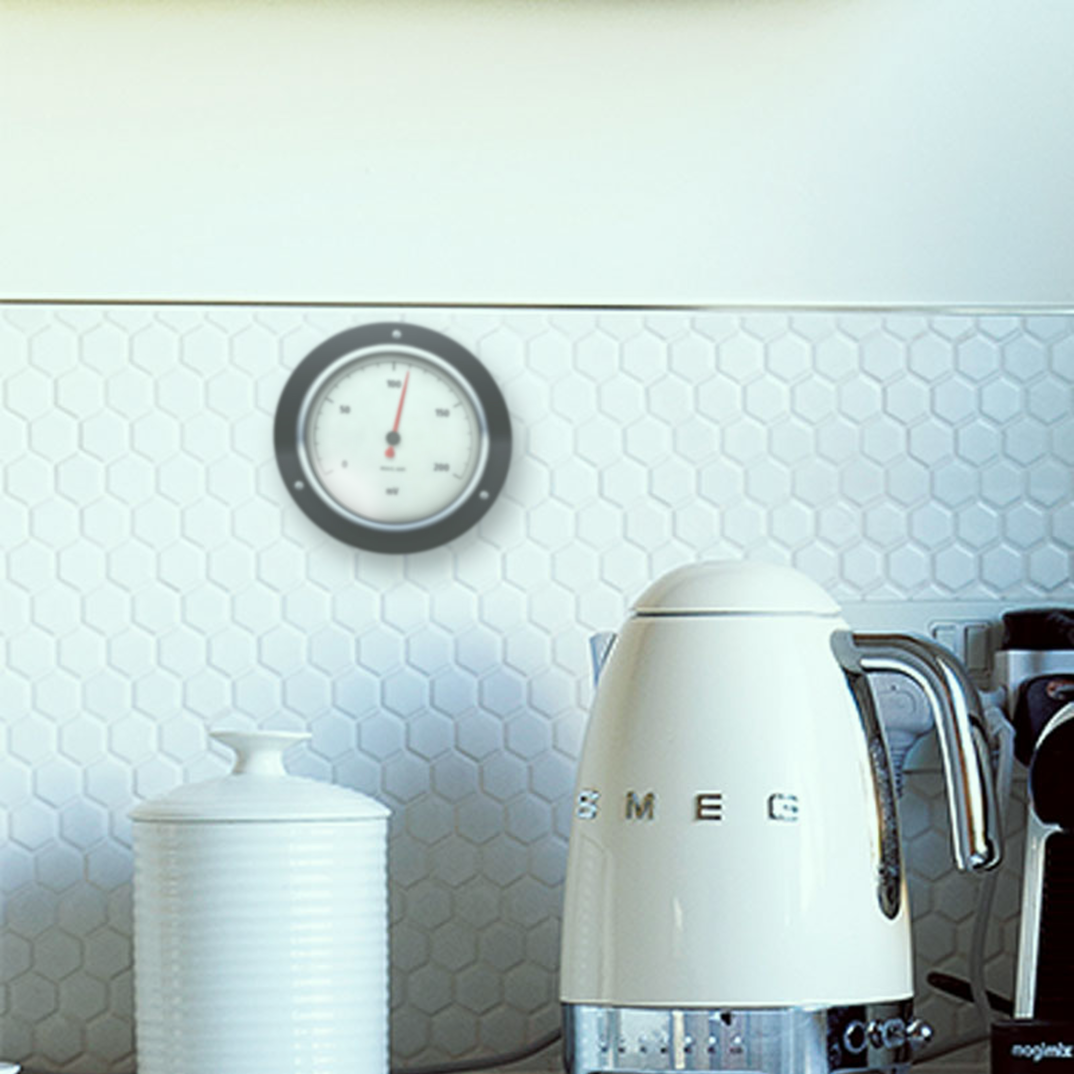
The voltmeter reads 110 mV
